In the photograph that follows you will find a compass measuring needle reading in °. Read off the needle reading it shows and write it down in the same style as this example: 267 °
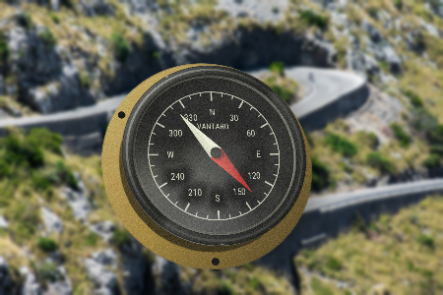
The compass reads 140 °
